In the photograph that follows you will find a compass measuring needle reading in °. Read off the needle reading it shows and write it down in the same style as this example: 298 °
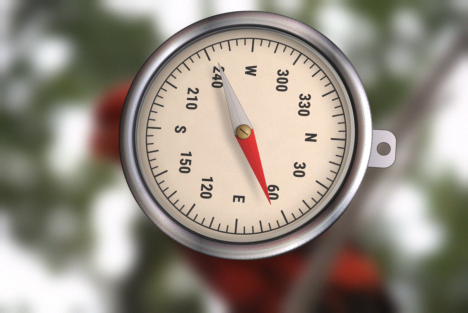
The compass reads 65 °
